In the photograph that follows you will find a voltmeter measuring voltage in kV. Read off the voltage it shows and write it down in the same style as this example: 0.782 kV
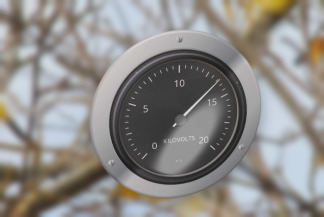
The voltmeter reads 13.5 kV
